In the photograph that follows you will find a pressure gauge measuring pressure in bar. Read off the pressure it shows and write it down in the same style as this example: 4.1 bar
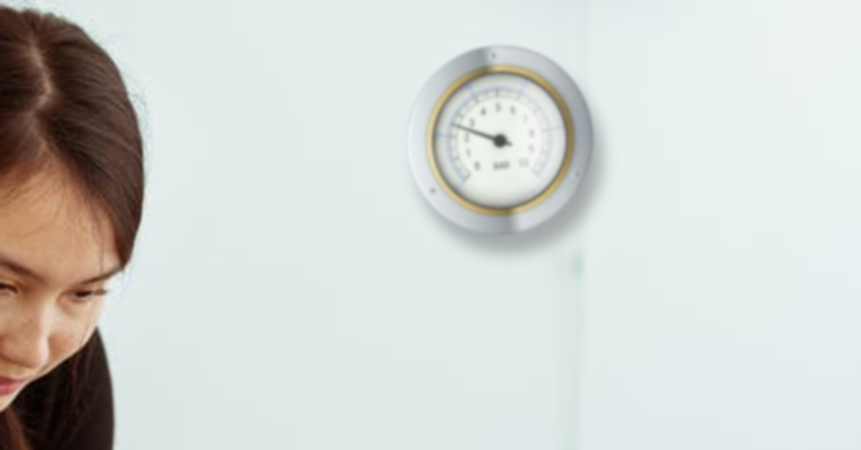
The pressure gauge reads 2.5 bar
